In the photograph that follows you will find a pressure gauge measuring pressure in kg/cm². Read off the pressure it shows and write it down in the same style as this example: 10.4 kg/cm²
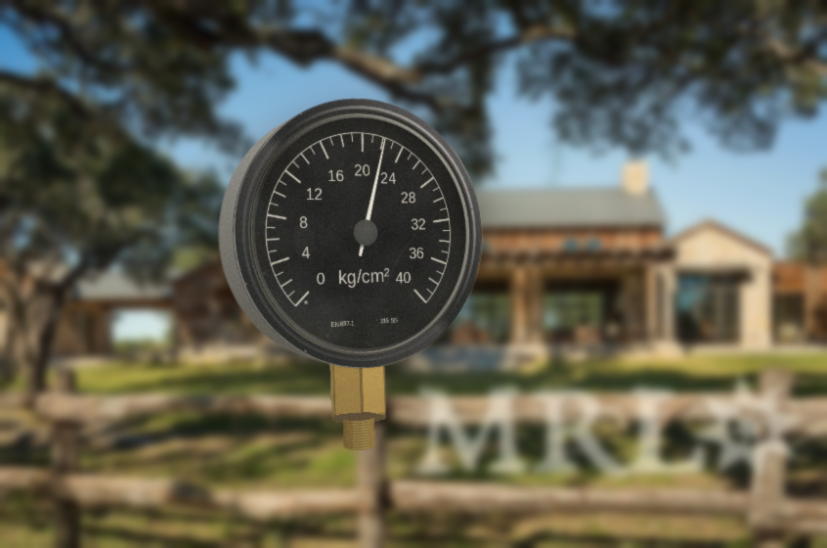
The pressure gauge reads 22 kg/cm²
